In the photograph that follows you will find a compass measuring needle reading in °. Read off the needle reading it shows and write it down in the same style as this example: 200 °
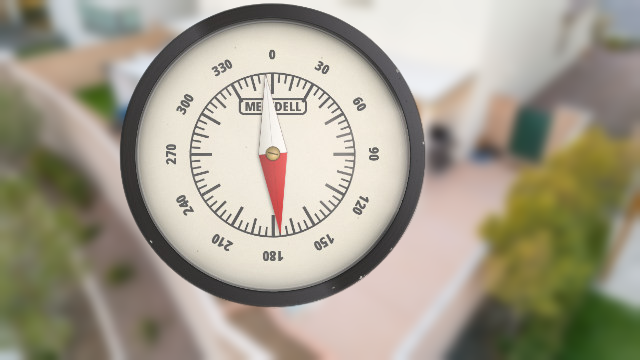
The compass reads 175 °
